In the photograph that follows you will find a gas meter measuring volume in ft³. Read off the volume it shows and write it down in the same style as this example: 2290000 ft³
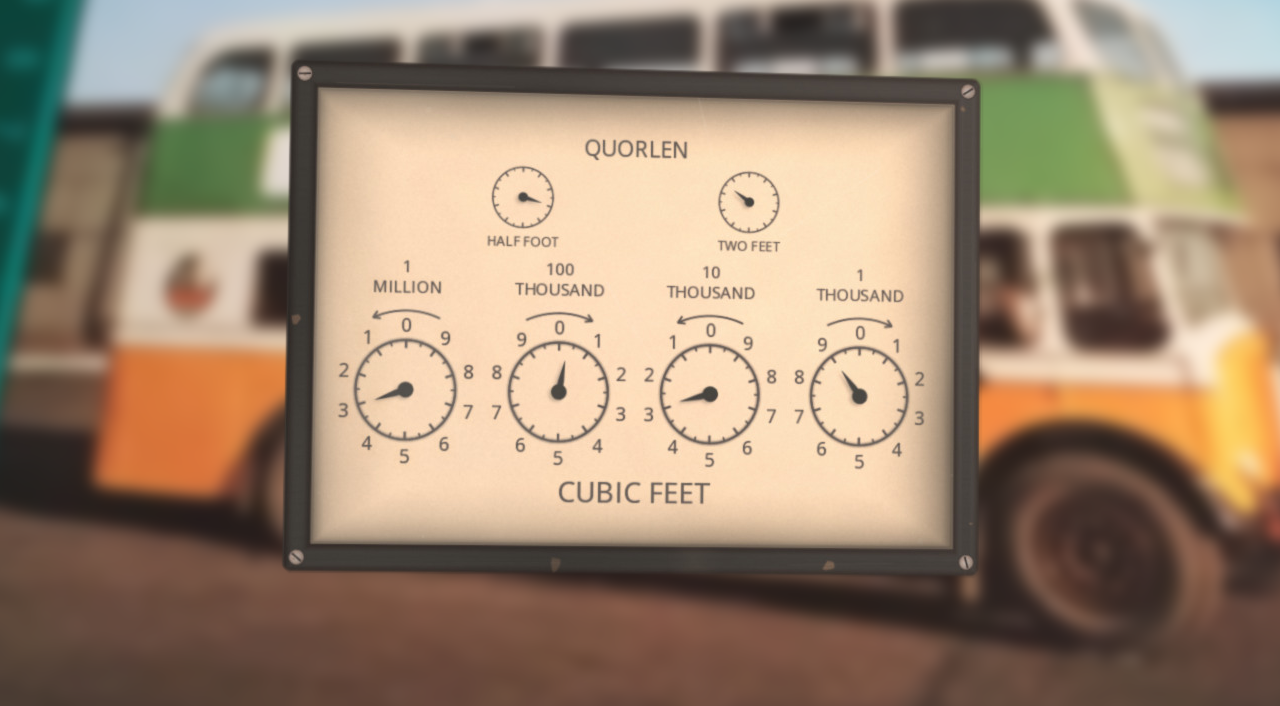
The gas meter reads 302900 ft³
